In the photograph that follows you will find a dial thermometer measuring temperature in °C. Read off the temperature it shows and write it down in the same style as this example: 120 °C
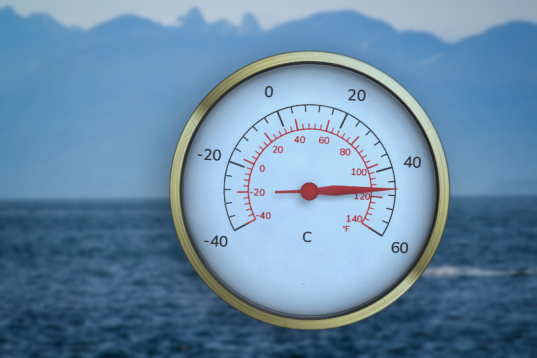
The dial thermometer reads 46 °C
